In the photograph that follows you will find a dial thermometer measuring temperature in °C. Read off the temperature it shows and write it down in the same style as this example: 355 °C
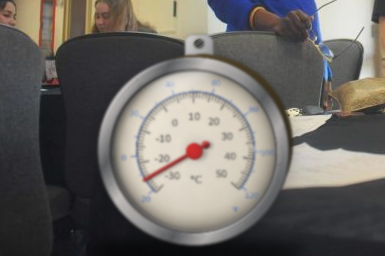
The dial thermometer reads -25 °C
